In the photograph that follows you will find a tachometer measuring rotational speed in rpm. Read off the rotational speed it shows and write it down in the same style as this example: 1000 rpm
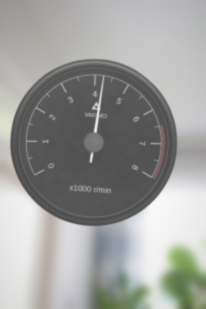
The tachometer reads 4250 rpm
